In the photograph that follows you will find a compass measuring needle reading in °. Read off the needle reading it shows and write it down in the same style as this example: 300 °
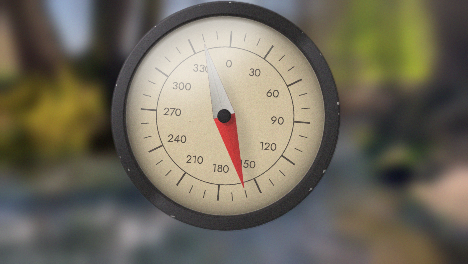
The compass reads 160 °
